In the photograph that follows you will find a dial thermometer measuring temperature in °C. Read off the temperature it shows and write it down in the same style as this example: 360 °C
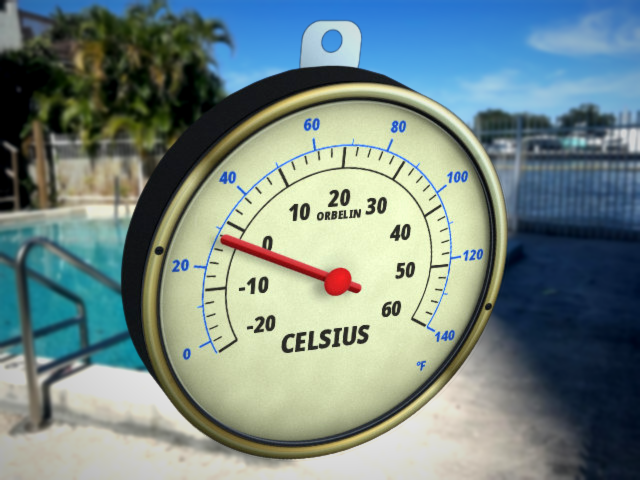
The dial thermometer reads -2 °C
